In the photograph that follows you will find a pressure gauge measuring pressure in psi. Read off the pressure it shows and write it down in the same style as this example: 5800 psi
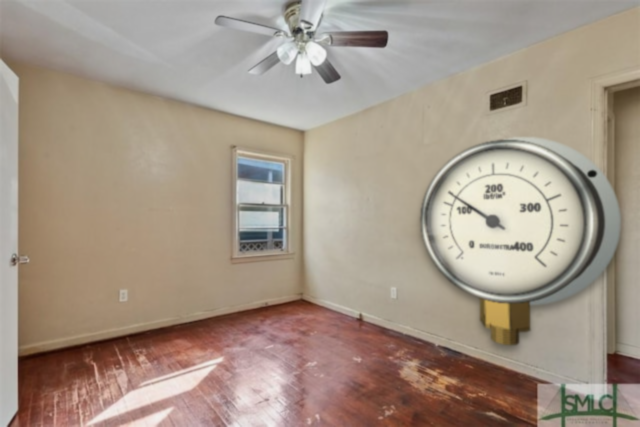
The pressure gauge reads 120 psi
